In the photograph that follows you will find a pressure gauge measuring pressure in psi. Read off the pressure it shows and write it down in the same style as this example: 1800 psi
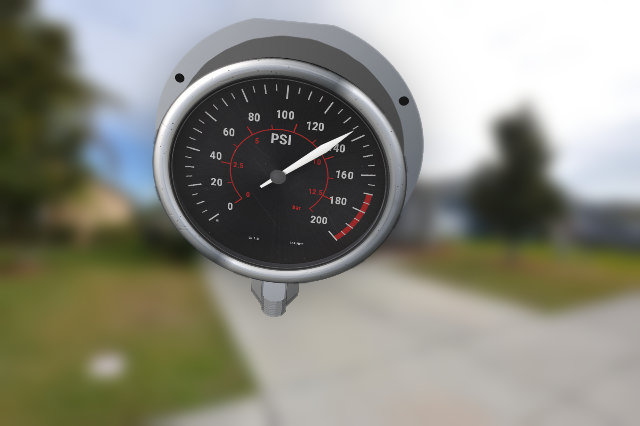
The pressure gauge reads 135 psi
